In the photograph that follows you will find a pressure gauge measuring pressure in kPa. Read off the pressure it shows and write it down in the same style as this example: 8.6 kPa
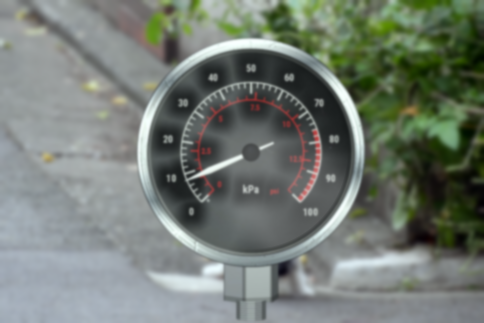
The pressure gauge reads 8 kPa
